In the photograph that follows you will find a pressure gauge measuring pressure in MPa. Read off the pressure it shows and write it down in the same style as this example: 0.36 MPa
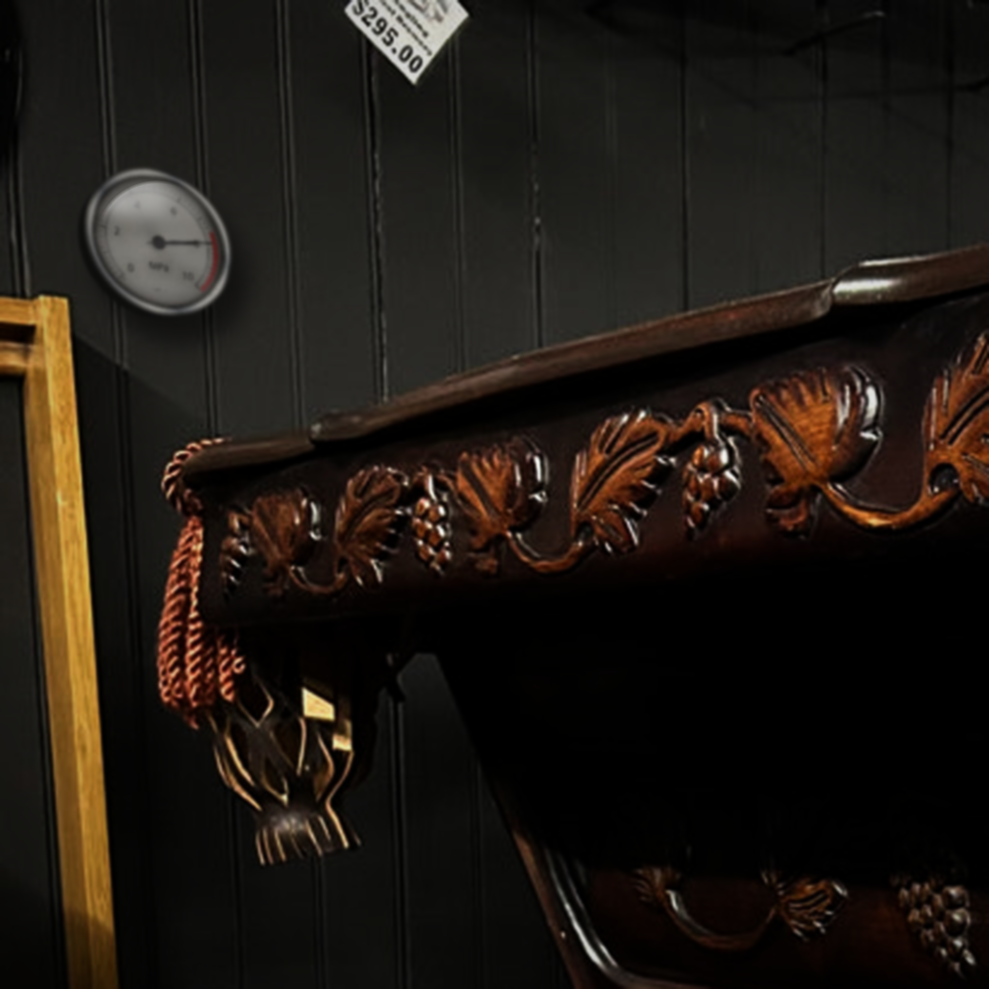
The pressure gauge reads 8 MPa
